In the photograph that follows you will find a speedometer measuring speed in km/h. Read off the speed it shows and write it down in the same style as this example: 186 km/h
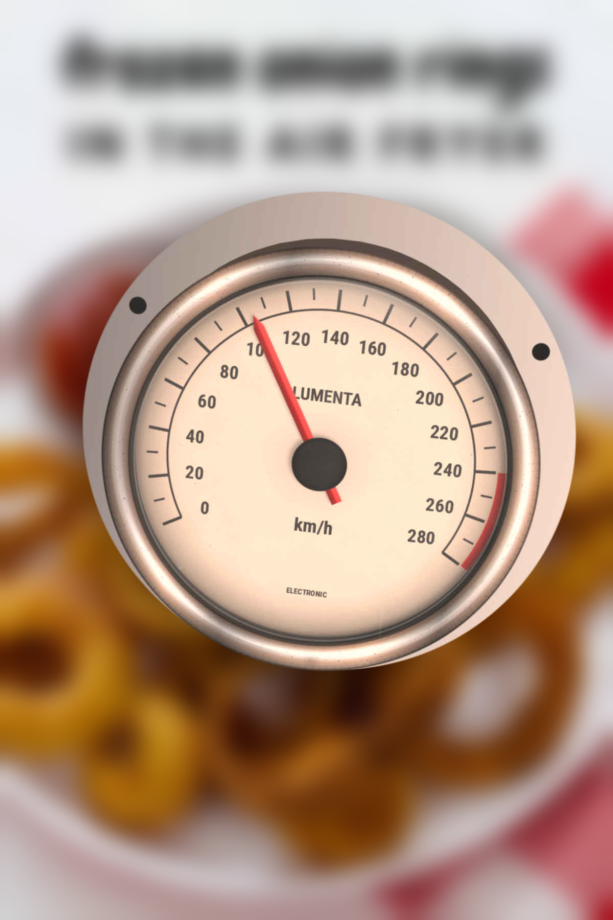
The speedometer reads 105 km/h
